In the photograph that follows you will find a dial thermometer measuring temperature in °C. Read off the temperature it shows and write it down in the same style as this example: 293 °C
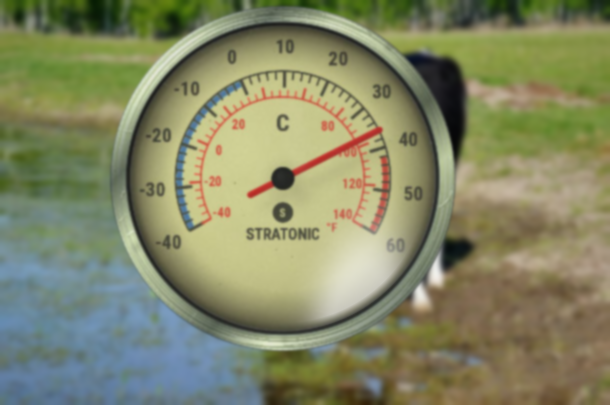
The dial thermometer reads 36 °C
